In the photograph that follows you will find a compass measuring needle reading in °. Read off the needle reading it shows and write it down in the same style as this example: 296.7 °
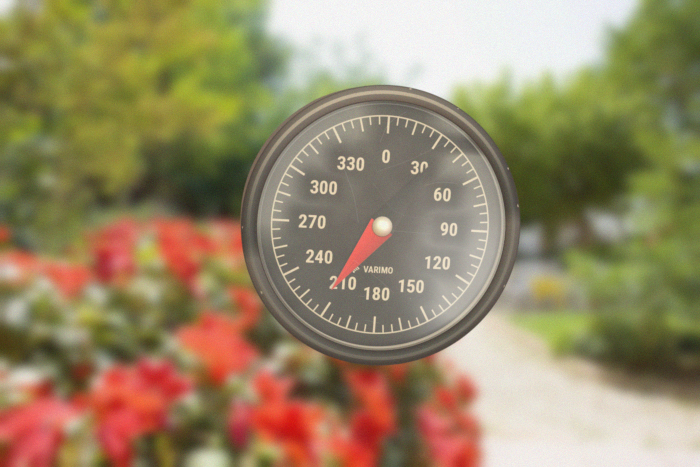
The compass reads 215 °
